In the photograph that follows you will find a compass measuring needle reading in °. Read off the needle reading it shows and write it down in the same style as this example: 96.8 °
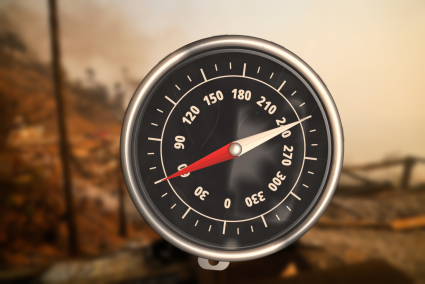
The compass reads 60 °
